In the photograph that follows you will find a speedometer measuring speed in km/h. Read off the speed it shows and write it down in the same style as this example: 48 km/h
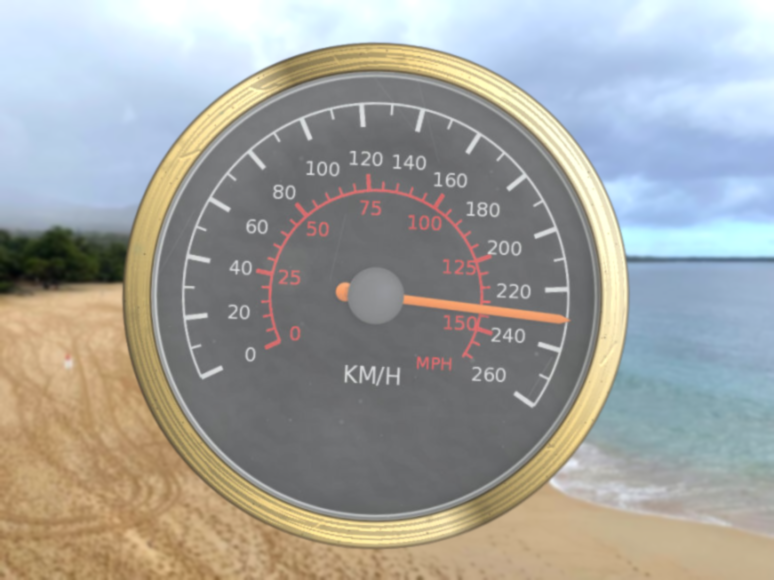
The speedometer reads 230 km/h
